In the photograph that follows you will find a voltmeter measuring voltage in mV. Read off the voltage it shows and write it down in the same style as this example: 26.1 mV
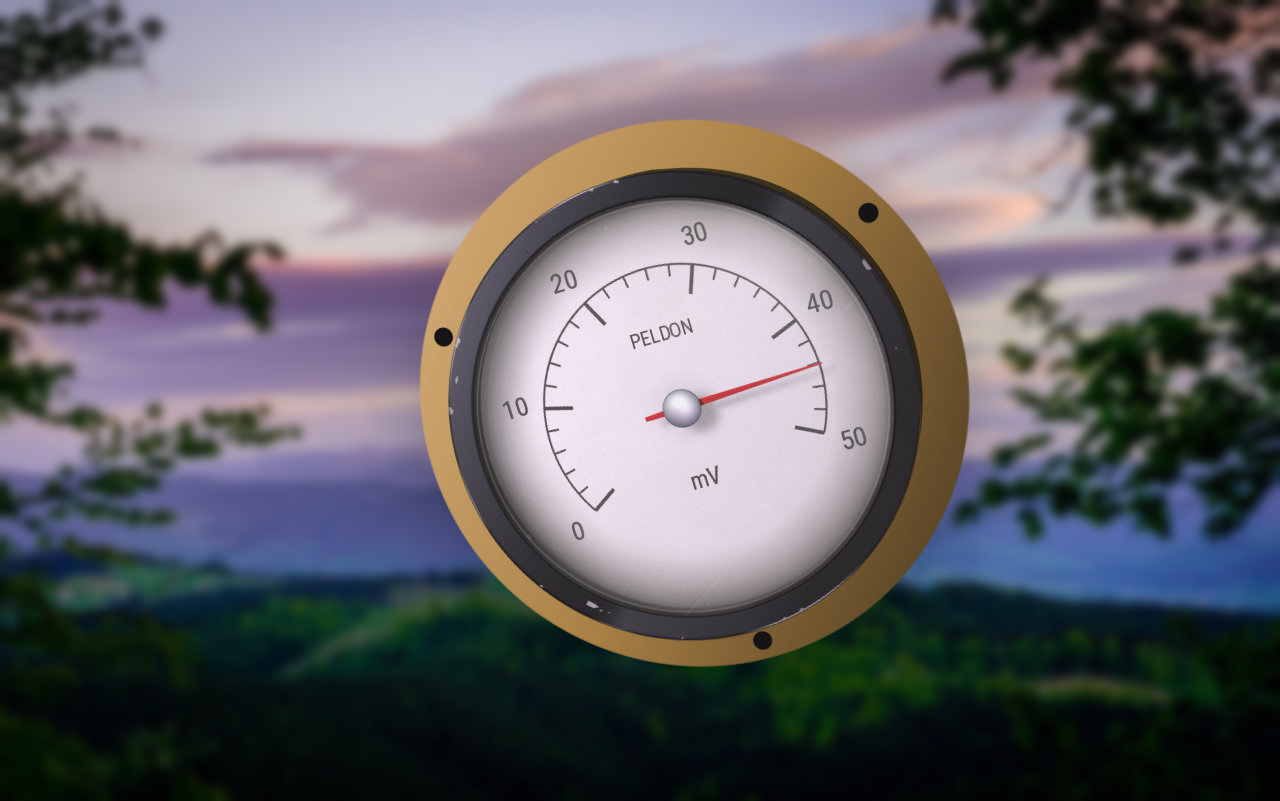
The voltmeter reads 44 mV
